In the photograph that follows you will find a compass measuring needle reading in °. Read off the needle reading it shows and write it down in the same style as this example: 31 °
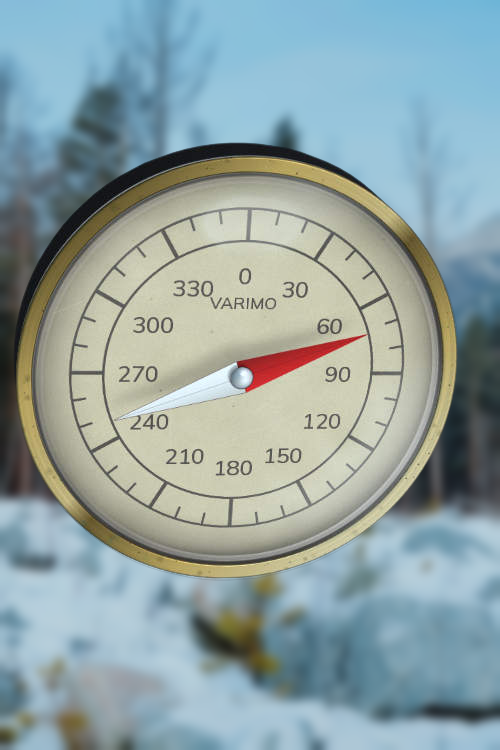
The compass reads 70 °
